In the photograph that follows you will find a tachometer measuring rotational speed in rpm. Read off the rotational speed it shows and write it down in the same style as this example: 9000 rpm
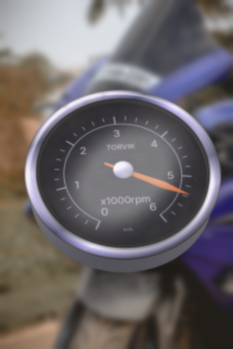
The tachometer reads 5400 rpm
